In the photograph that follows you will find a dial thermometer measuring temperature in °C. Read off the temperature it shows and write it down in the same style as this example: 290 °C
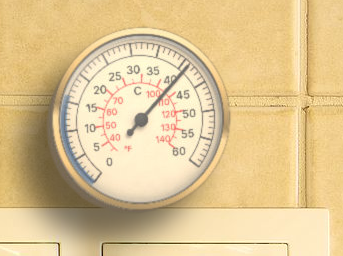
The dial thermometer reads 41 °C
